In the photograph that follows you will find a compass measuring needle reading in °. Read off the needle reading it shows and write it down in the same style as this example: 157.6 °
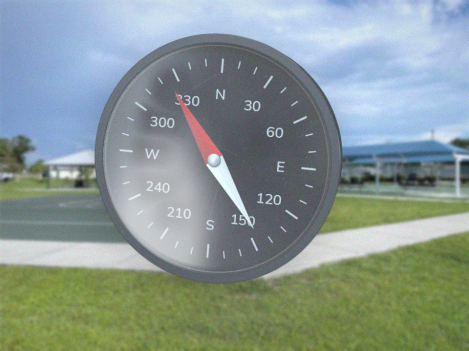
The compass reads 325 °
